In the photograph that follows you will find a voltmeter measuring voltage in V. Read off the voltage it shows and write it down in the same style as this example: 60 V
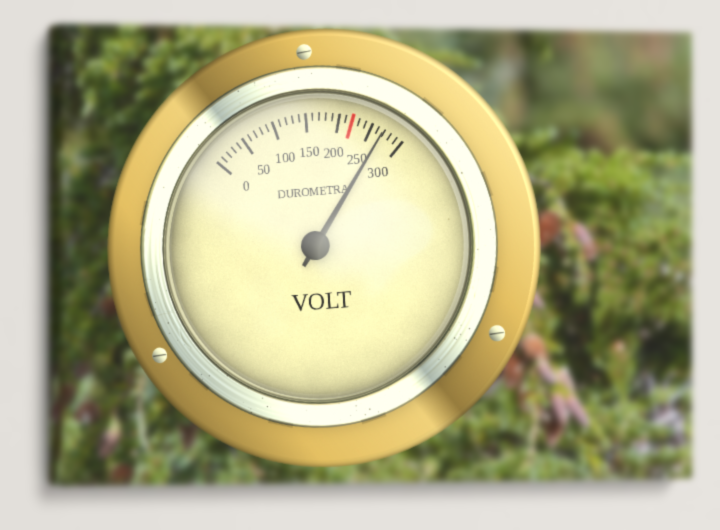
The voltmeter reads 270 V
